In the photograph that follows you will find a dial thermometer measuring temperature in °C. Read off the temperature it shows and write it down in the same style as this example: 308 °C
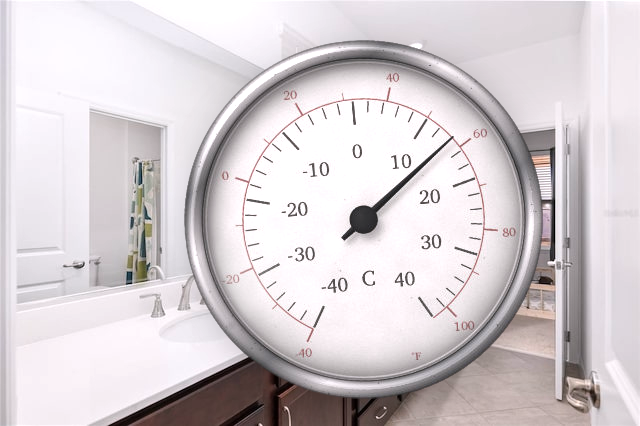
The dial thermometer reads 14 °C
